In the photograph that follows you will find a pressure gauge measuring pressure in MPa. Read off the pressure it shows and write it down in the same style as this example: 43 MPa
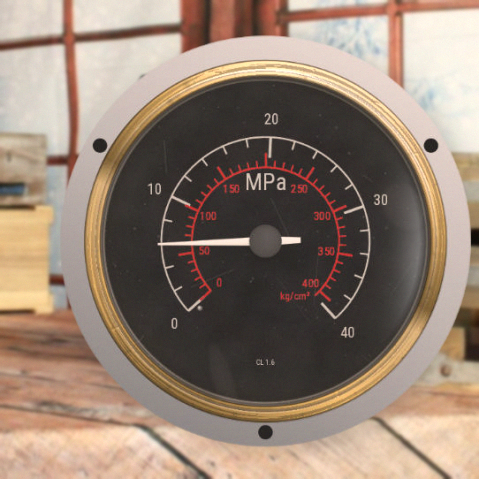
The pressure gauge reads 6 MPa
